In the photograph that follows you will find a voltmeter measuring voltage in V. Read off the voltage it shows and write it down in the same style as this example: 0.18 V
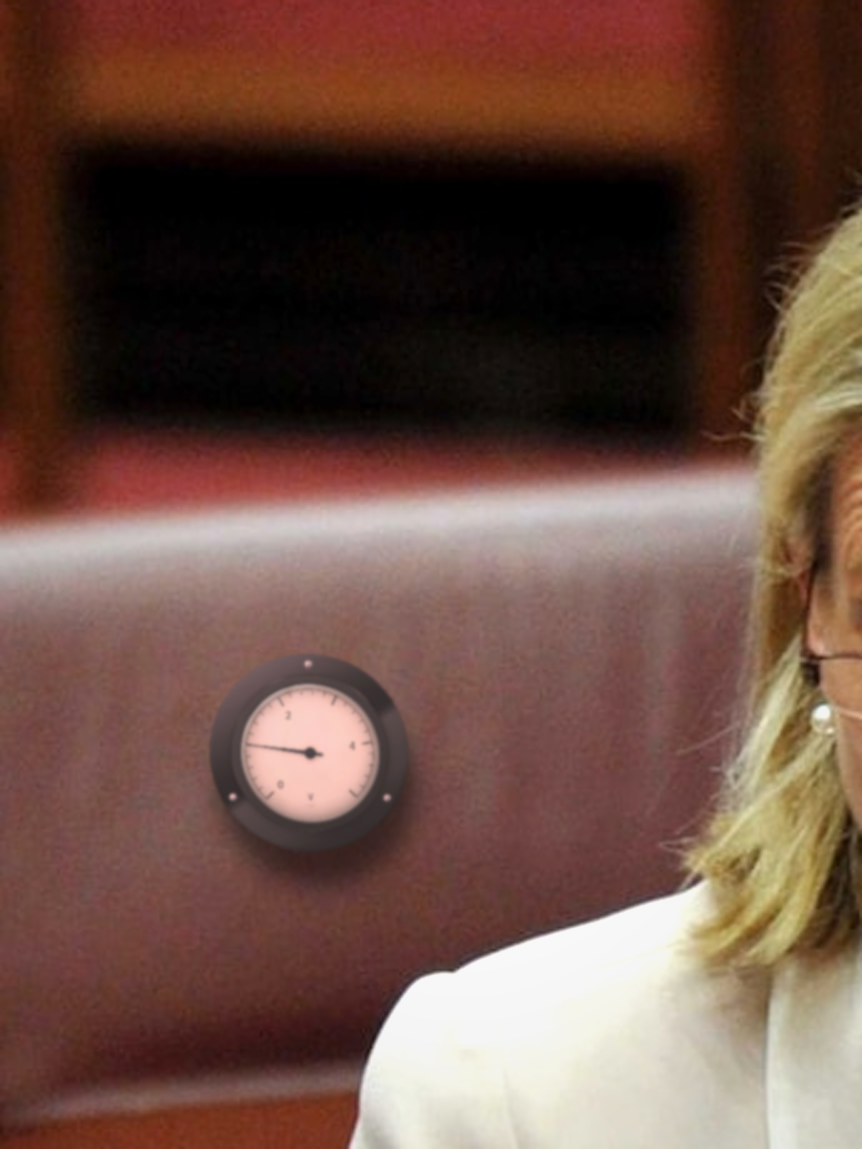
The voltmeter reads 1 V
